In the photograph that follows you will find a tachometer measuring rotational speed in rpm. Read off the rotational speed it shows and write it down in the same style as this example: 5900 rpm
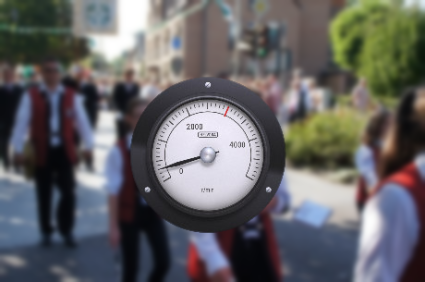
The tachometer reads 300 rpm
